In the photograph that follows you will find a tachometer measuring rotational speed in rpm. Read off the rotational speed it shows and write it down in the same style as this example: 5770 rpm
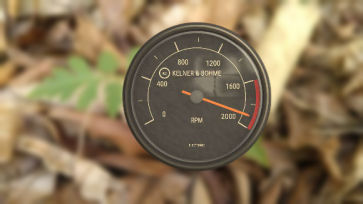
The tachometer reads 1900 rpm
